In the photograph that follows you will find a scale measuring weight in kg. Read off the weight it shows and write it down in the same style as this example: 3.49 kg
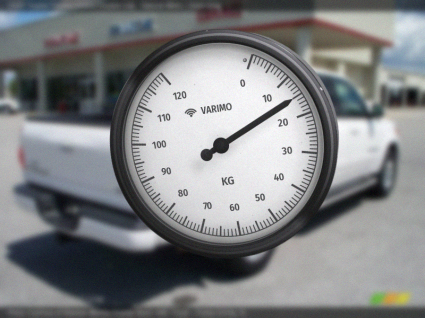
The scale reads 15 kg
